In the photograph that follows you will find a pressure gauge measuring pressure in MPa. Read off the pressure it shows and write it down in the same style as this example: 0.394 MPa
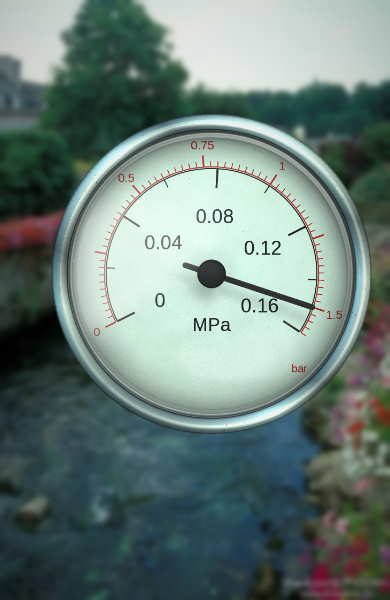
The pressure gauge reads 0.15 MPa
